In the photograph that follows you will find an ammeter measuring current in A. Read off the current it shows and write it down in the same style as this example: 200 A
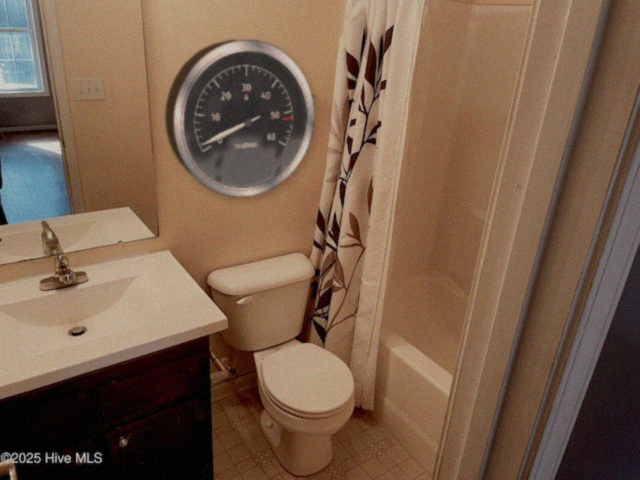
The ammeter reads 2 A
